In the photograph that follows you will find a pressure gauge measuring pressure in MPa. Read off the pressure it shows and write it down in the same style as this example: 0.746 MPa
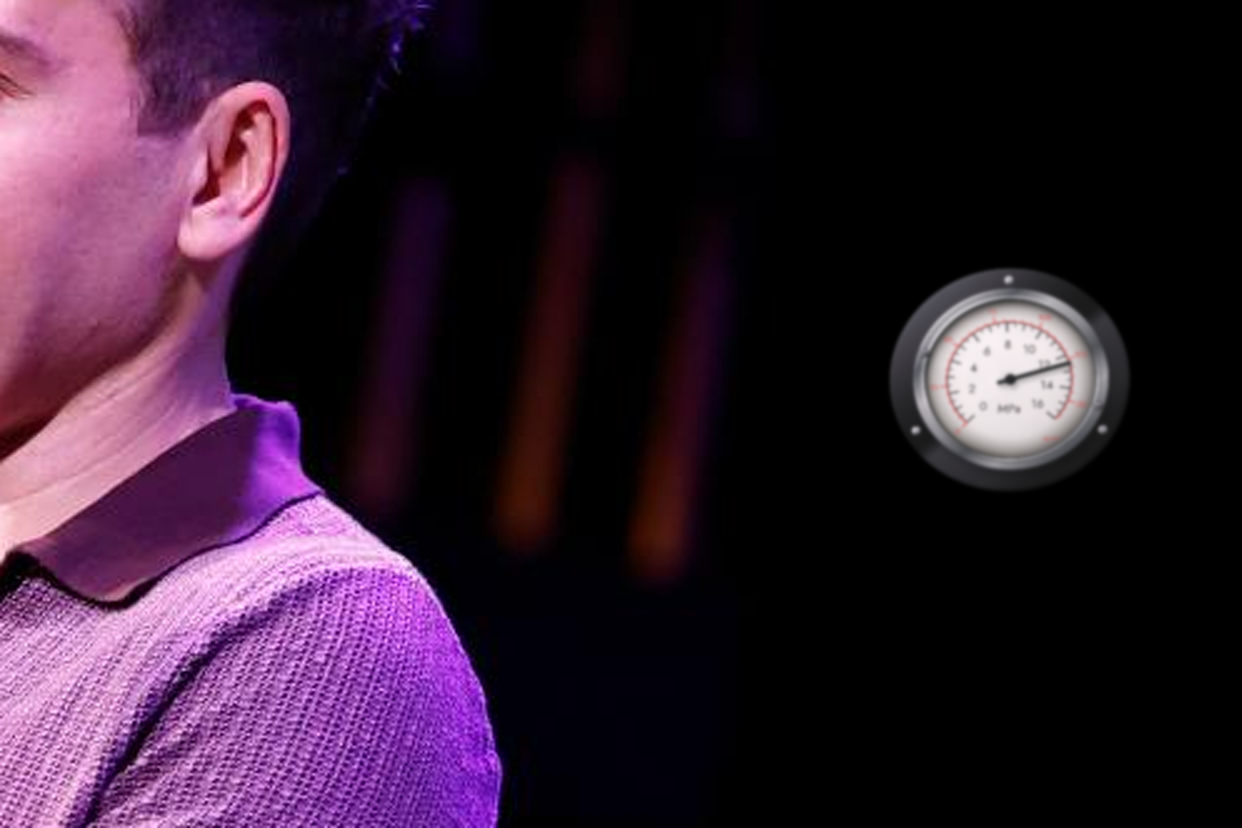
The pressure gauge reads 12.5 MPa
